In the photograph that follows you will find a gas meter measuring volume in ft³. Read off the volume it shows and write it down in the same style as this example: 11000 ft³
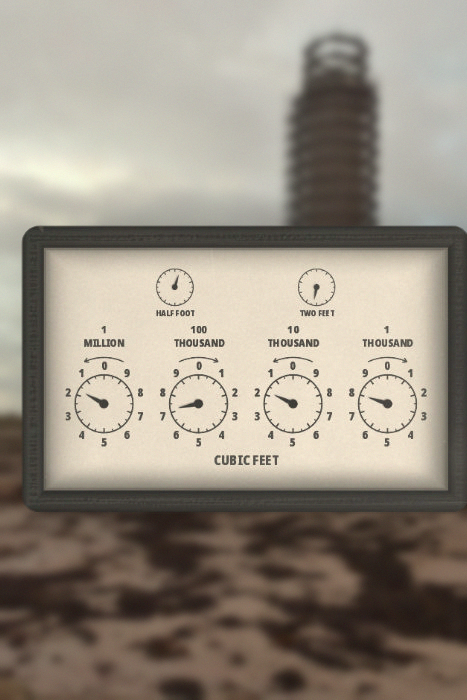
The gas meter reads 171800 ft³
